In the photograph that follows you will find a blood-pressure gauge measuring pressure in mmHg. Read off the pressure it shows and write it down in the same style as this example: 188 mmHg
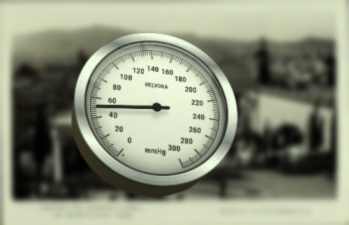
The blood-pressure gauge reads 50 mmHg
